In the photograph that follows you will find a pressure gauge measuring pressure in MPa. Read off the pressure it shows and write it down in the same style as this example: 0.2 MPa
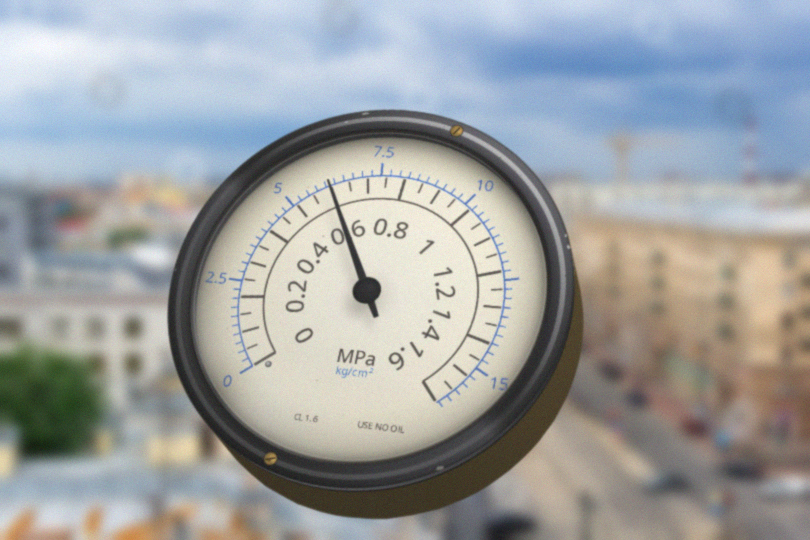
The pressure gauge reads 0.6 MPa
